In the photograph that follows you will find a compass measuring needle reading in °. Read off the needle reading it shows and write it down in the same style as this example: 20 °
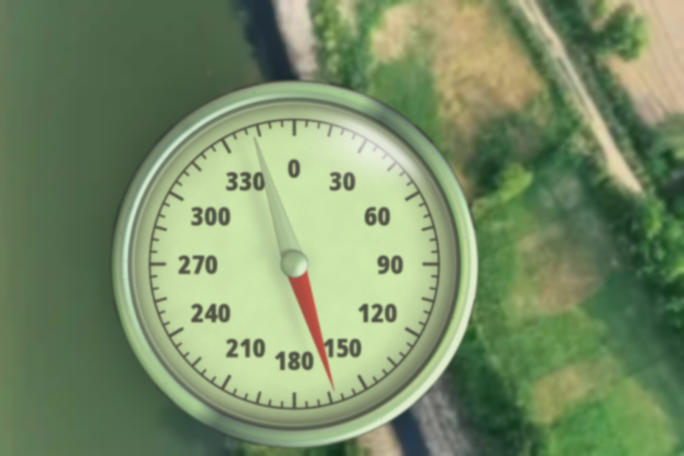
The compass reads 162.5 °
